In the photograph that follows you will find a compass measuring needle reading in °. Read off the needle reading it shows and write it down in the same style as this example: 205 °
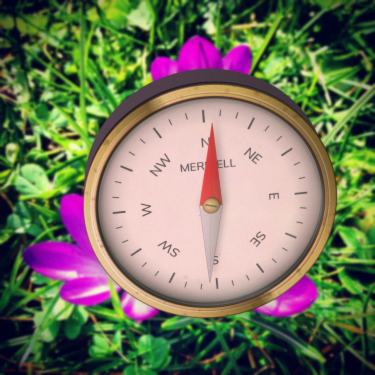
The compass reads 5 °
